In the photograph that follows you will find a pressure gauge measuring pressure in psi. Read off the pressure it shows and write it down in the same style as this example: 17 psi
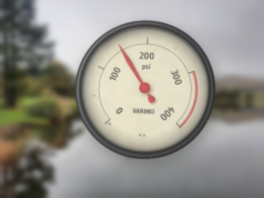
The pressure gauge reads 150 psi
